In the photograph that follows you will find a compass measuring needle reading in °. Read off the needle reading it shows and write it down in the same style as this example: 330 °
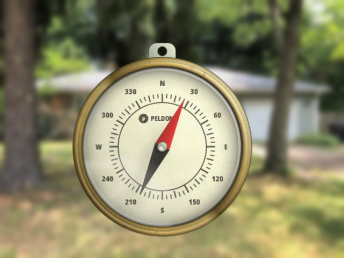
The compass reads 25 °
